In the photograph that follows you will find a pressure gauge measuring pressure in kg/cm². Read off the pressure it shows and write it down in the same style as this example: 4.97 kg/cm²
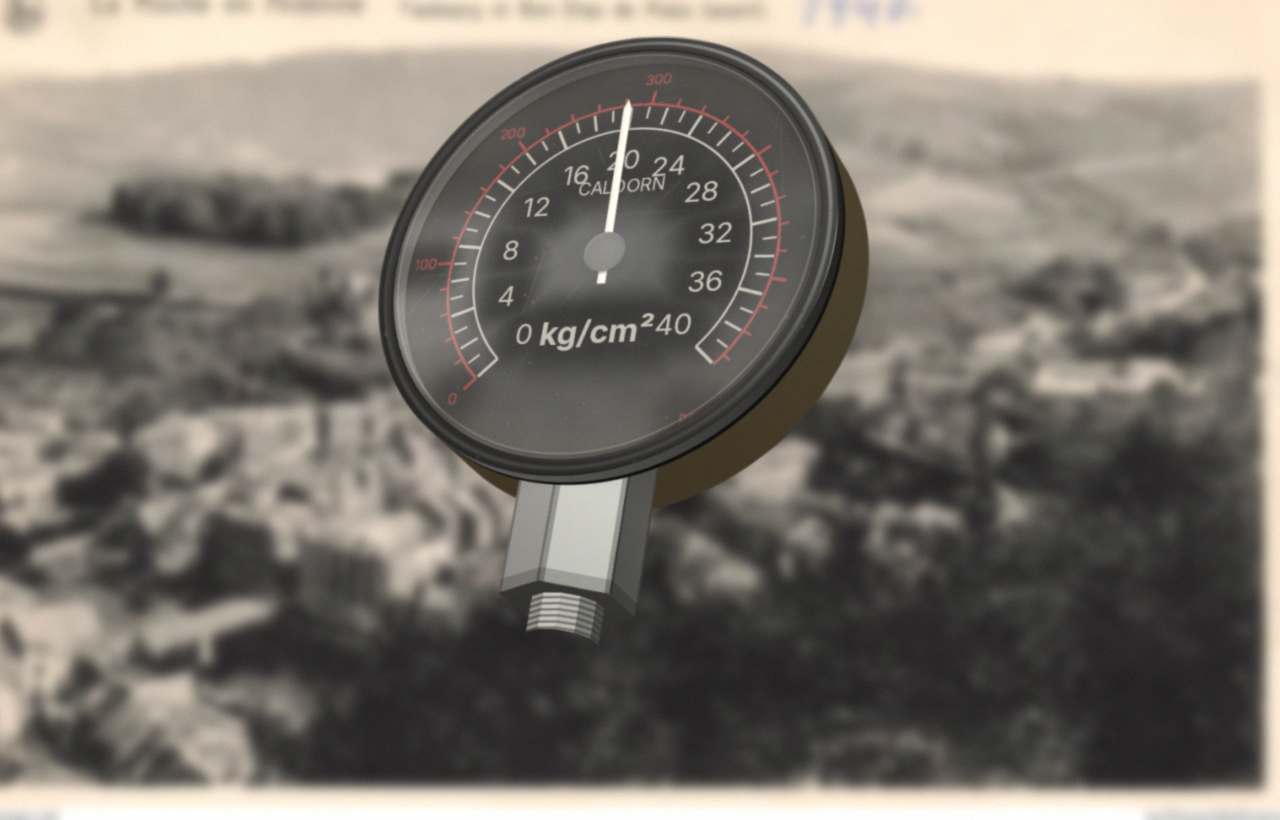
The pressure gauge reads 20 kg/cm²
